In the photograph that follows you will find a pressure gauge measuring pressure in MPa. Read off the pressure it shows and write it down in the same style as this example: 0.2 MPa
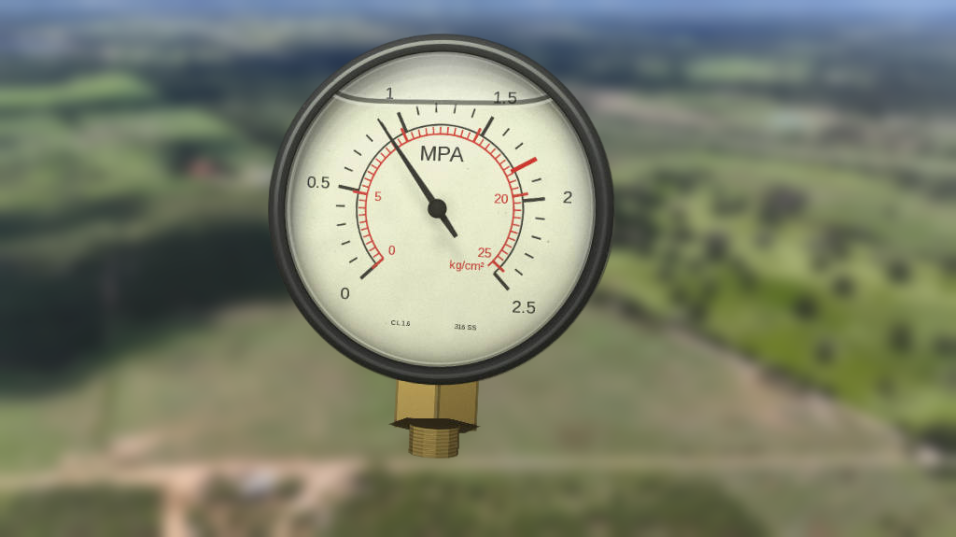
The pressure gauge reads 0.9 MPa
